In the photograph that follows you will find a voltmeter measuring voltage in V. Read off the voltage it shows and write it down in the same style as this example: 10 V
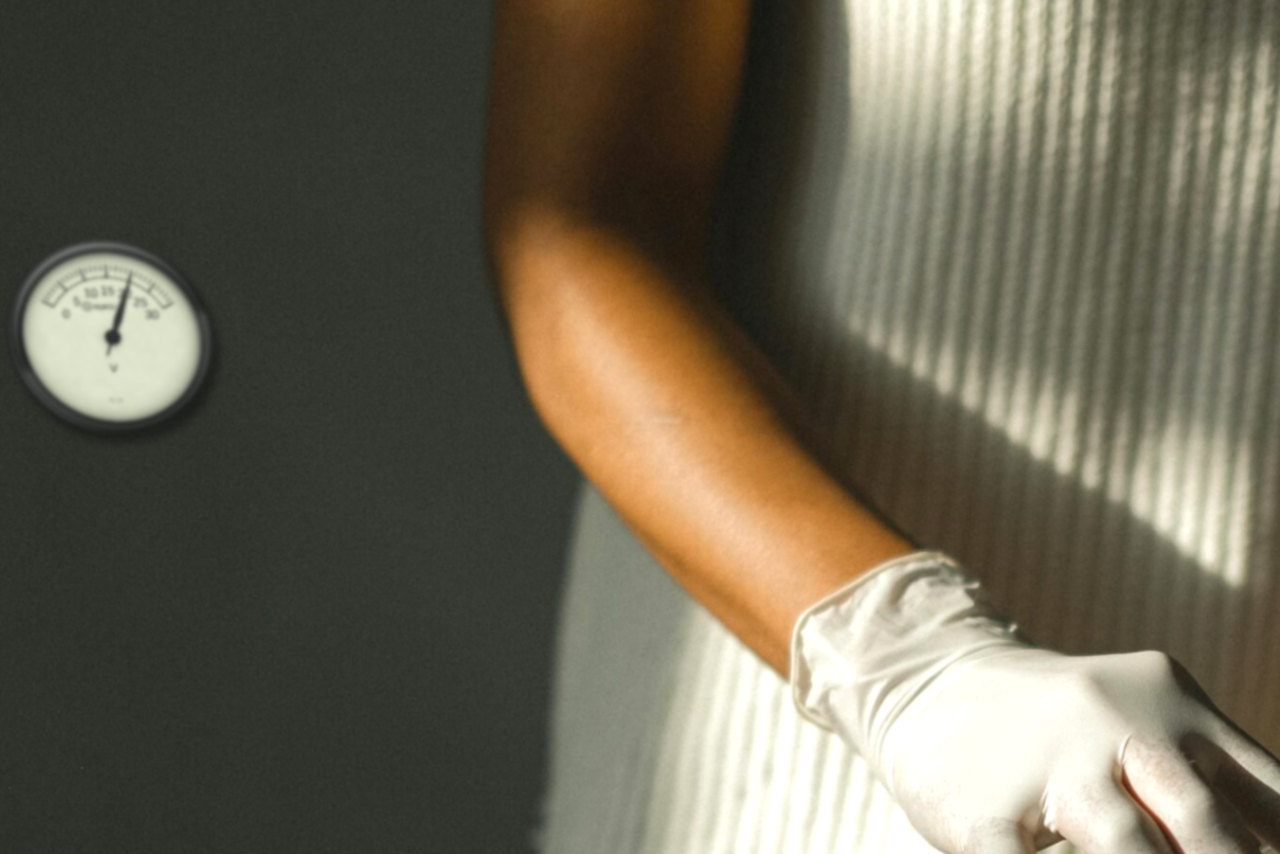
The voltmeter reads 20 V
